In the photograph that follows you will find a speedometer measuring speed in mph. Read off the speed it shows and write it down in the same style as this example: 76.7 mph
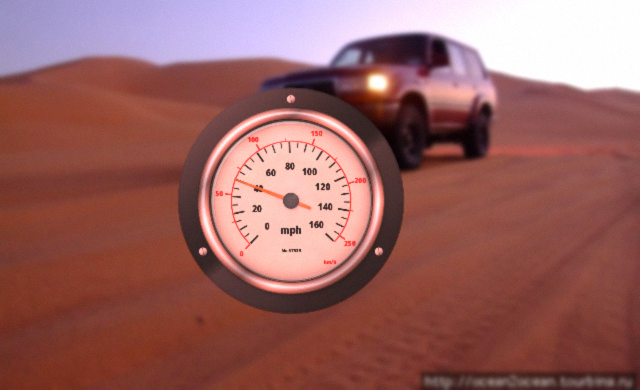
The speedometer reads 40 mph
